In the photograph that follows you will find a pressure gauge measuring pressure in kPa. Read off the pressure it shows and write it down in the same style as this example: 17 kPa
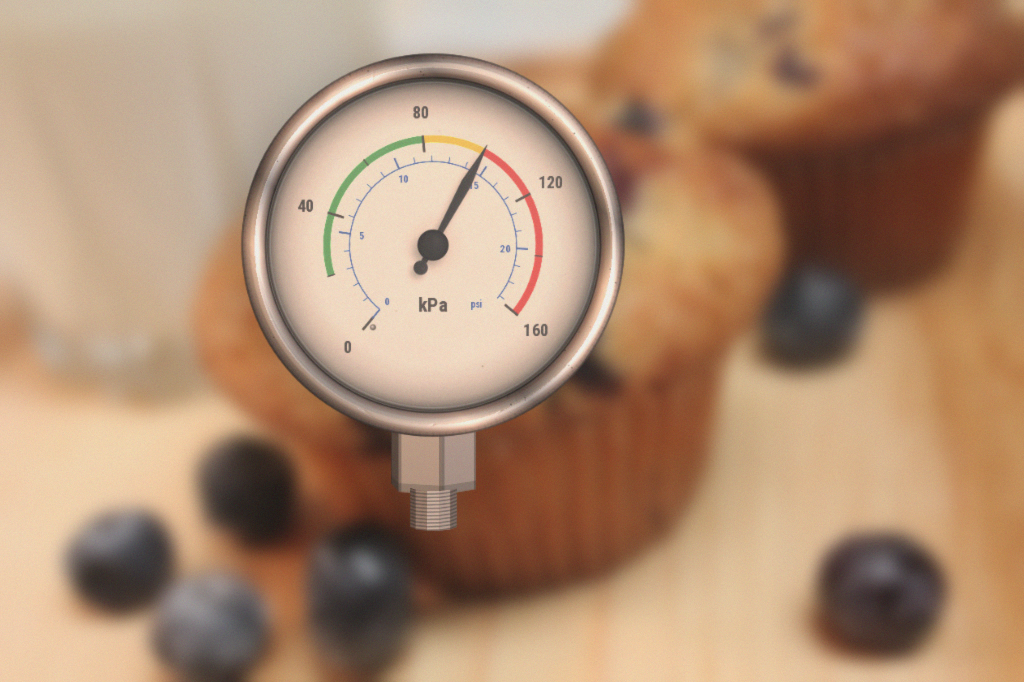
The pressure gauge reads 100 kPa
